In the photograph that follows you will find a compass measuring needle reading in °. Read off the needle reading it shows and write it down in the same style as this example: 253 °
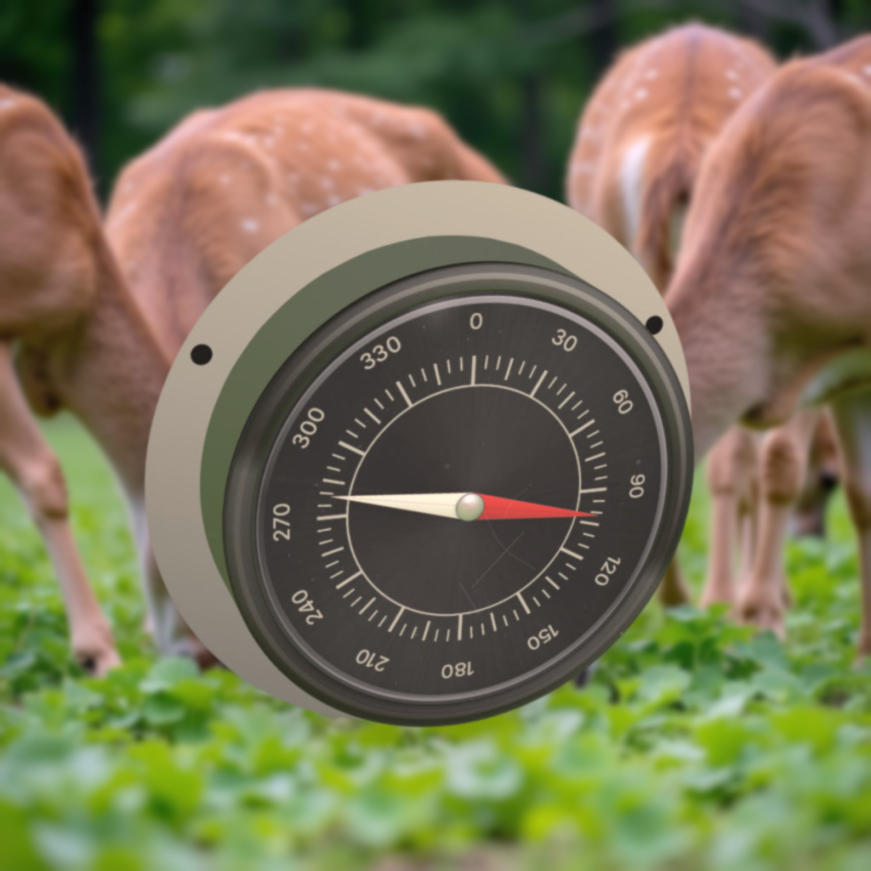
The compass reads 100 °
